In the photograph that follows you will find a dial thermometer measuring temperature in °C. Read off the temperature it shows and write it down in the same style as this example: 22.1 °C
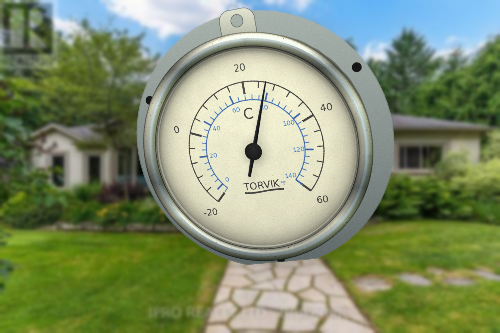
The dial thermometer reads 26 °C
